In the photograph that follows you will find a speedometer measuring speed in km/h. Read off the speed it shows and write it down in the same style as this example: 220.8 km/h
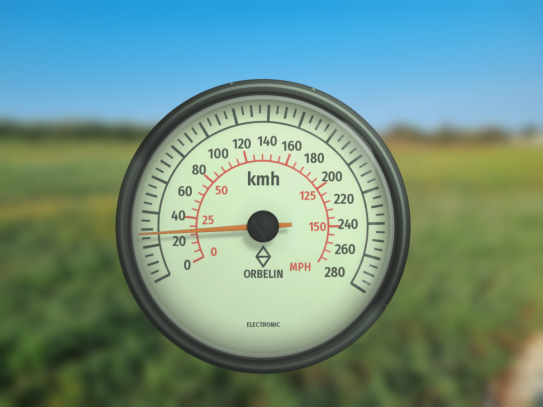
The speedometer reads 27.5 km/h
